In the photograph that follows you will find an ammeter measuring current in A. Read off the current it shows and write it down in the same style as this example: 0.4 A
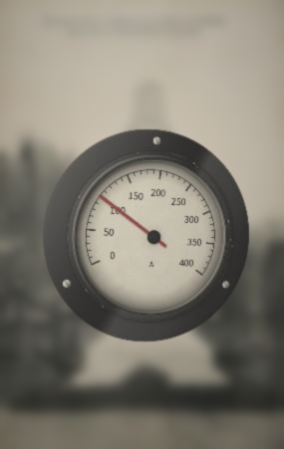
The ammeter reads 100 A
